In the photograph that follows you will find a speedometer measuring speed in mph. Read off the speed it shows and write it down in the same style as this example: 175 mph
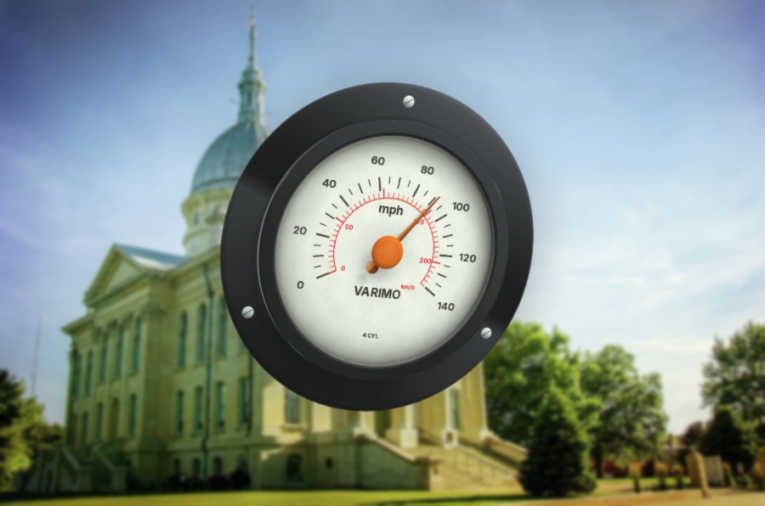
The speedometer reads 90 mph
